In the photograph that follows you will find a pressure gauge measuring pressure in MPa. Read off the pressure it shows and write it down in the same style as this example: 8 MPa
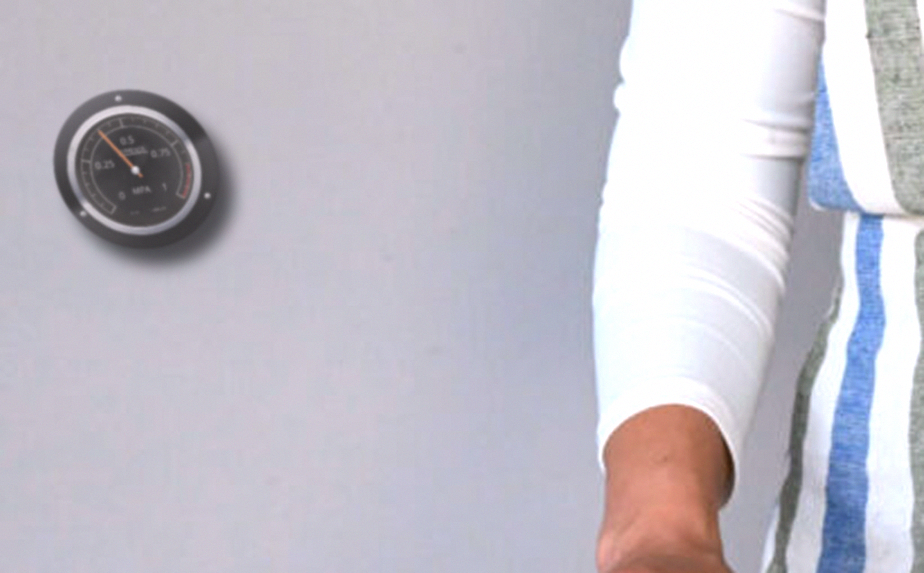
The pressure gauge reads 0.4 MPa
